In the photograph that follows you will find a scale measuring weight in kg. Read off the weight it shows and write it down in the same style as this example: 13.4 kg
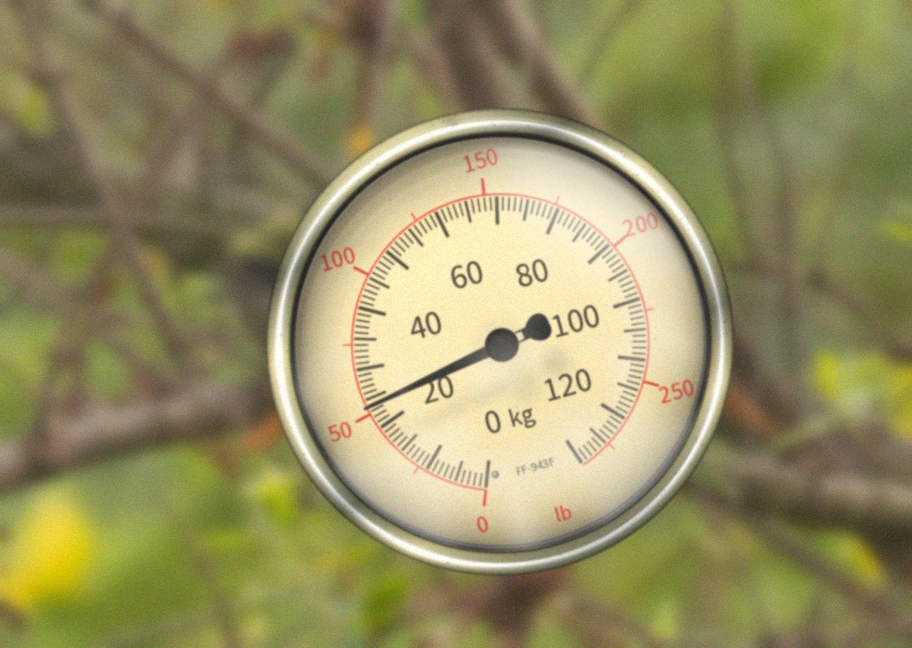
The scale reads 24 kg
